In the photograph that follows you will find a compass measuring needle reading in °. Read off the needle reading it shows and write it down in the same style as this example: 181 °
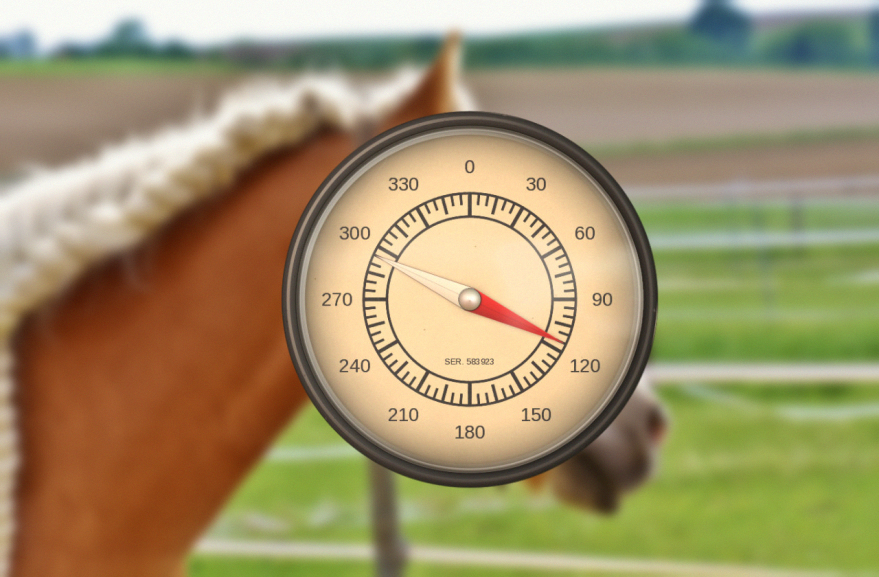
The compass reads 115 °
